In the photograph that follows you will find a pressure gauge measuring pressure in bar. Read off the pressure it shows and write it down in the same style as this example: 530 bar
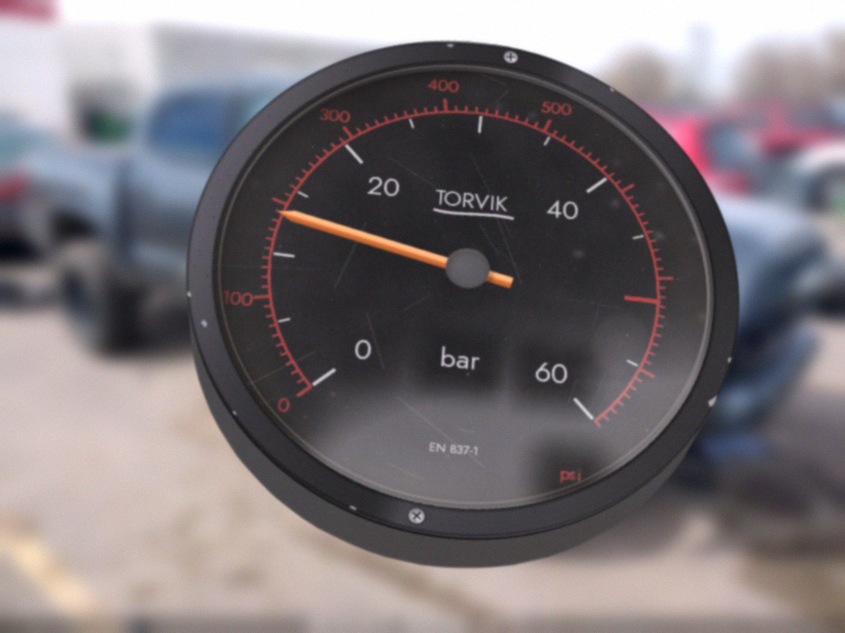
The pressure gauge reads 12.5 bar
